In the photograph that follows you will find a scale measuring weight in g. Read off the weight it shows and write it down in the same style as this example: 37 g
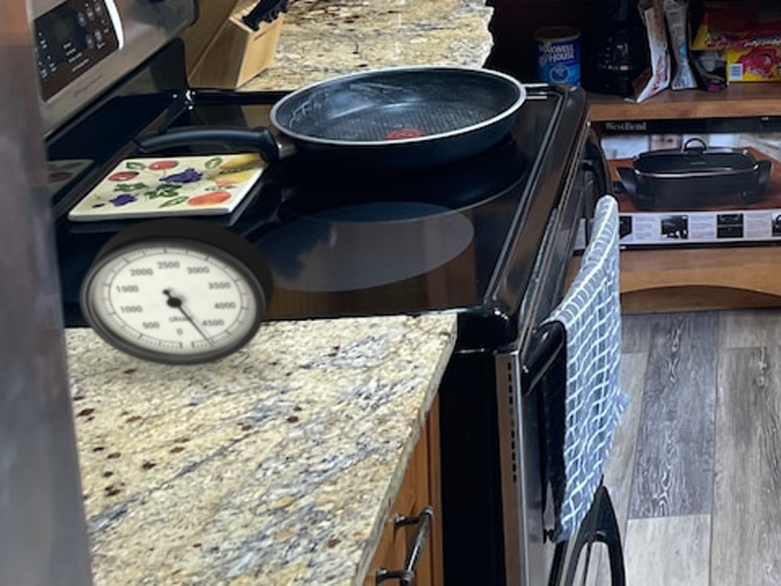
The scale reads 4750 g
